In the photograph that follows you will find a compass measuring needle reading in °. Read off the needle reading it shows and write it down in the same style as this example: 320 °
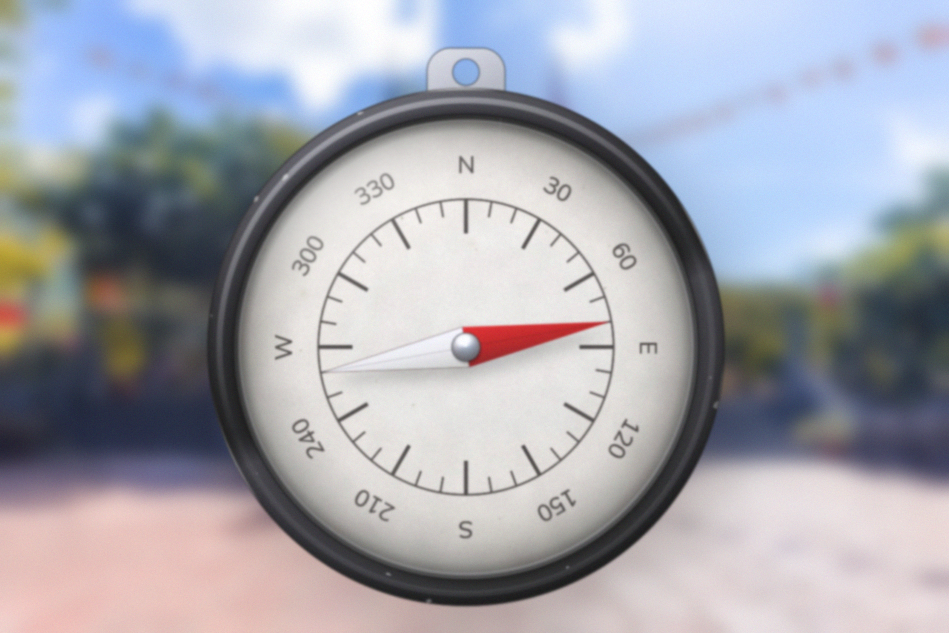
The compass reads 80 °
